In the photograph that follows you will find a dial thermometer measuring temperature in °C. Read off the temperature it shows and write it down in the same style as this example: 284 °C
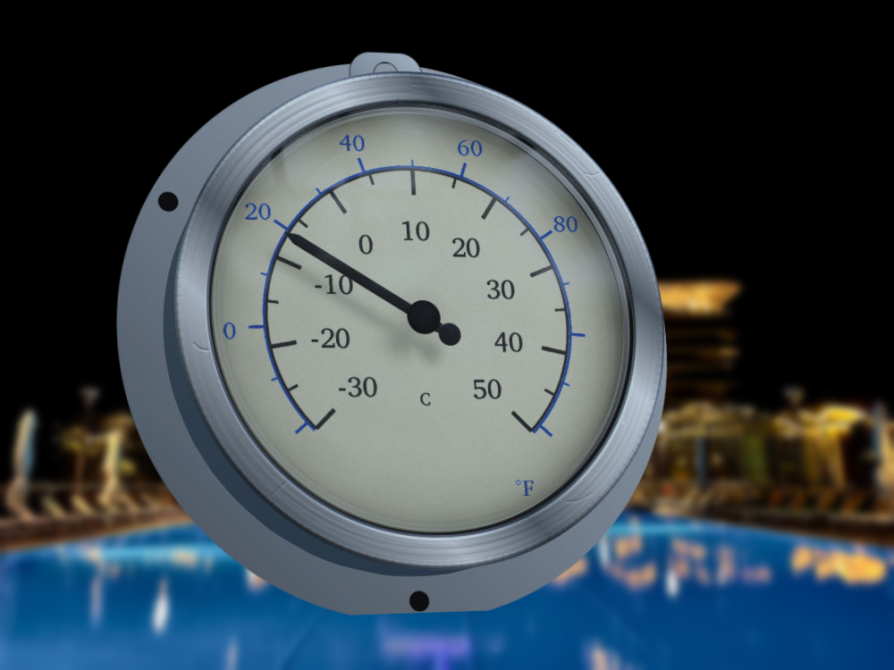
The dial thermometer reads -7.5 °C
